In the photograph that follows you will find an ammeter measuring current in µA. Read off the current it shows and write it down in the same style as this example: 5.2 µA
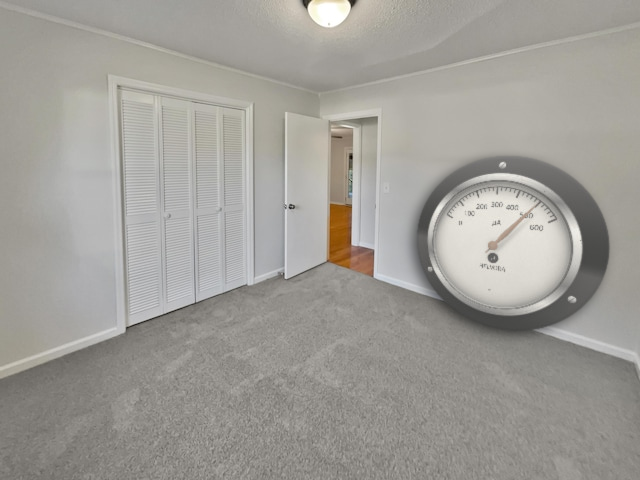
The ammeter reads 500 µA
